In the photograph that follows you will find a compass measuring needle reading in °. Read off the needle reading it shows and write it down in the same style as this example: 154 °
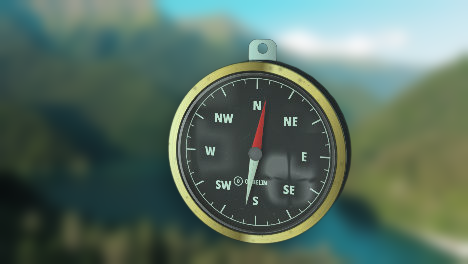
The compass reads 10 °
